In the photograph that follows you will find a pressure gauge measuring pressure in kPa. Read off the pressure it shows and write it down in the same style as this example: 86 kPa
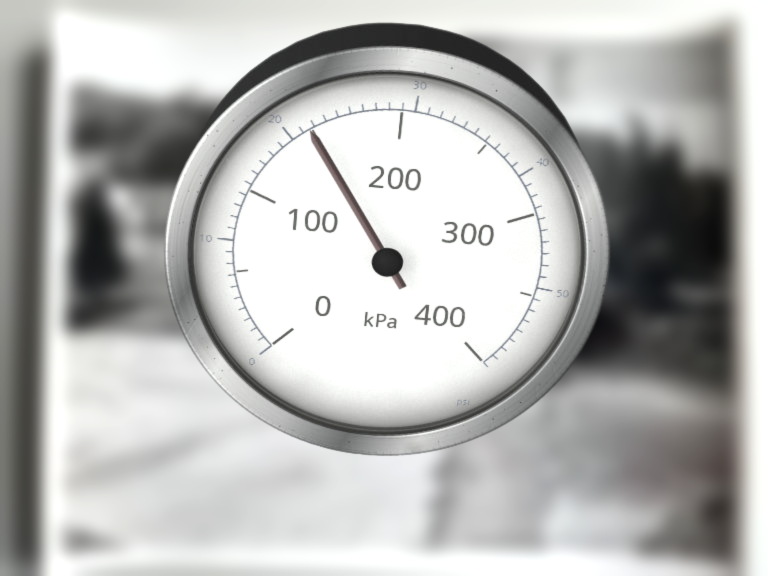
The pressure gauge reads 150 kPa
